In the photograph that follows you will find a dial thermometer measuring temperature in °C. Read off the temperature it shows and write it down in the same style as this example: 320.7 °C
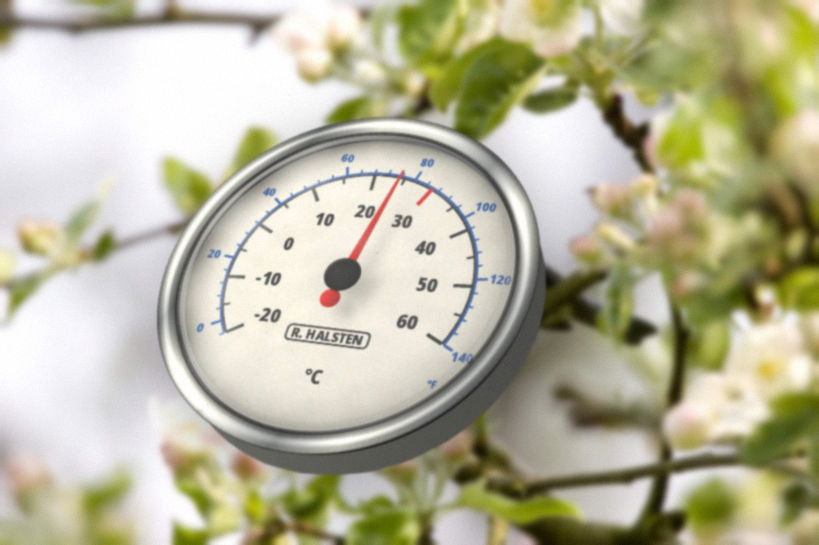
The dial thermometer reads 25 °C
